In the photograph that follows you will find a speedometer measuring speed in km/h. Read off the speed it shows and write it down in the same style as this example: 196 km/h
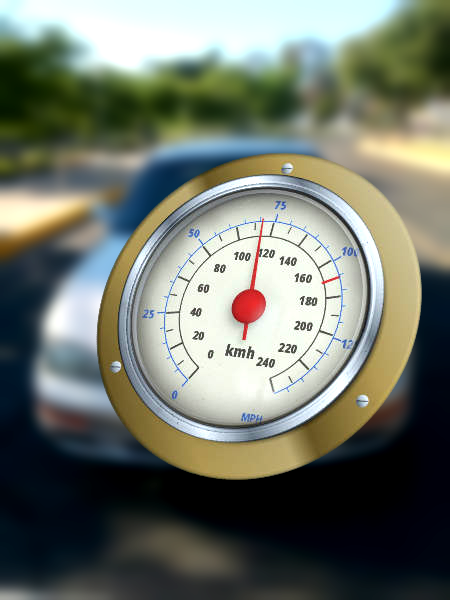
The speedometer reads 115 km/h
